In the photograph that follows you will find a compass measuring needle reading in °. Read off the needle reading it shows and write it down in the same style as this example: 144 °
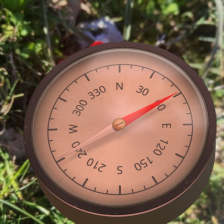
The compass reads 60 °
